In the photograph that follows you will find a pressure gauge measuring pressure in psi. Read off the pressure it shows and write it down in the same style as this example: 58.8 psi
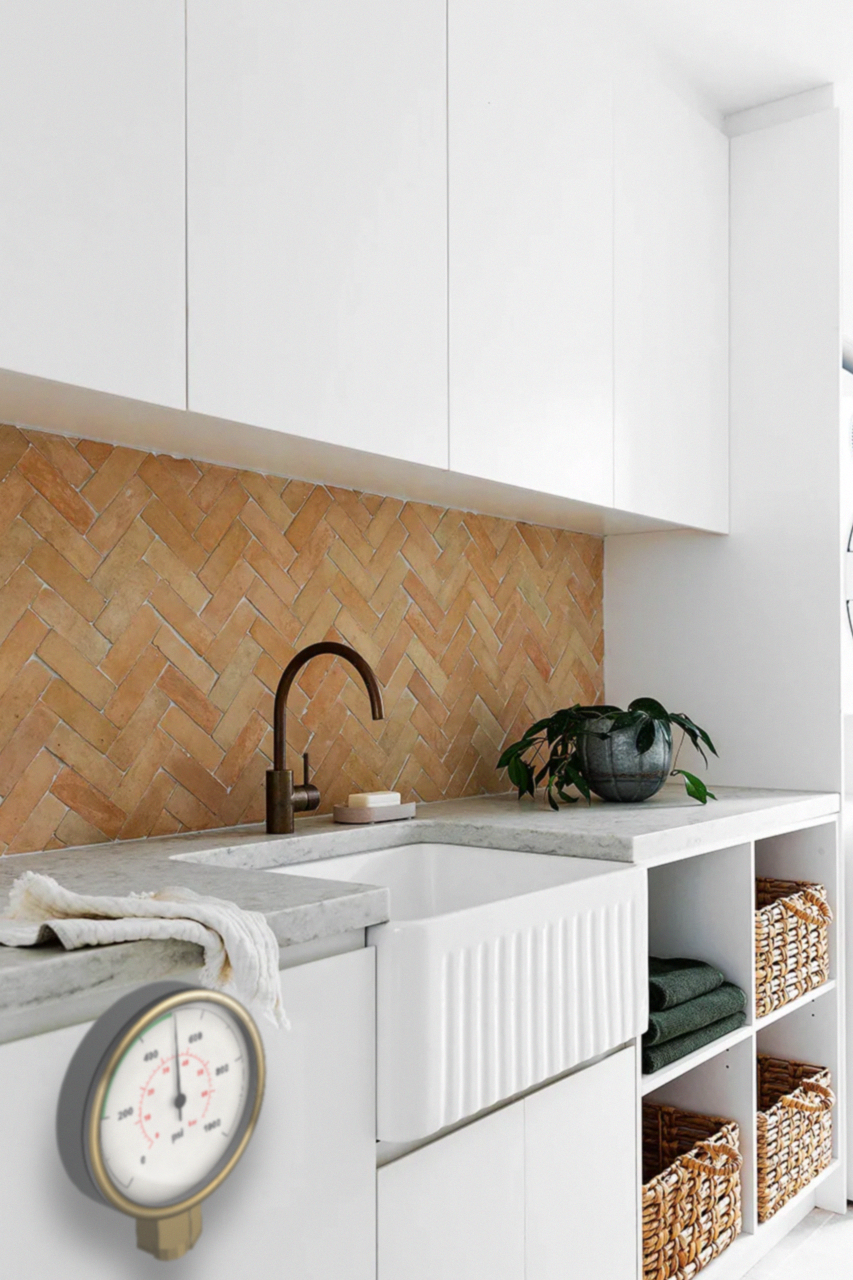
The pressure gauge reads 500 psi
